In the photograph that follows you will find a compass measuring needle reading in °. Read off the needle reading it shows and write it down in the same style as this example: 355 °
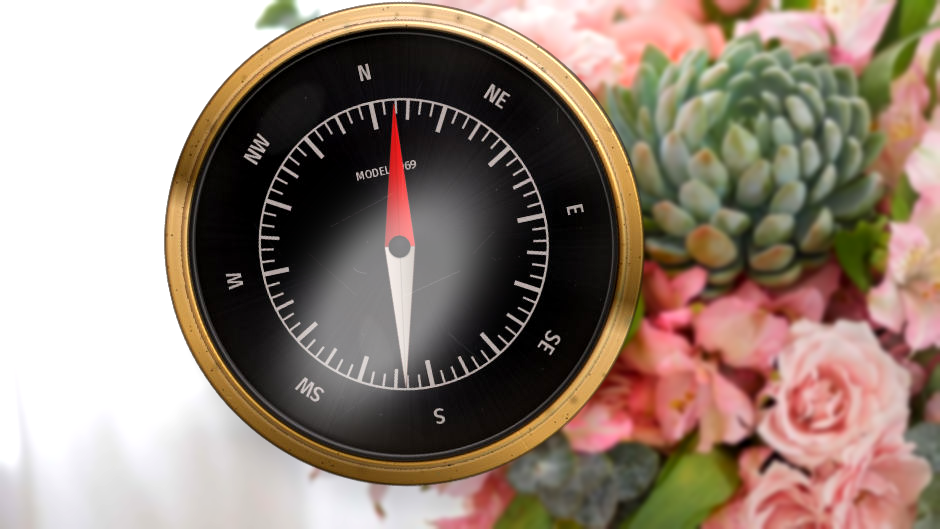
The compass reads 10 °
